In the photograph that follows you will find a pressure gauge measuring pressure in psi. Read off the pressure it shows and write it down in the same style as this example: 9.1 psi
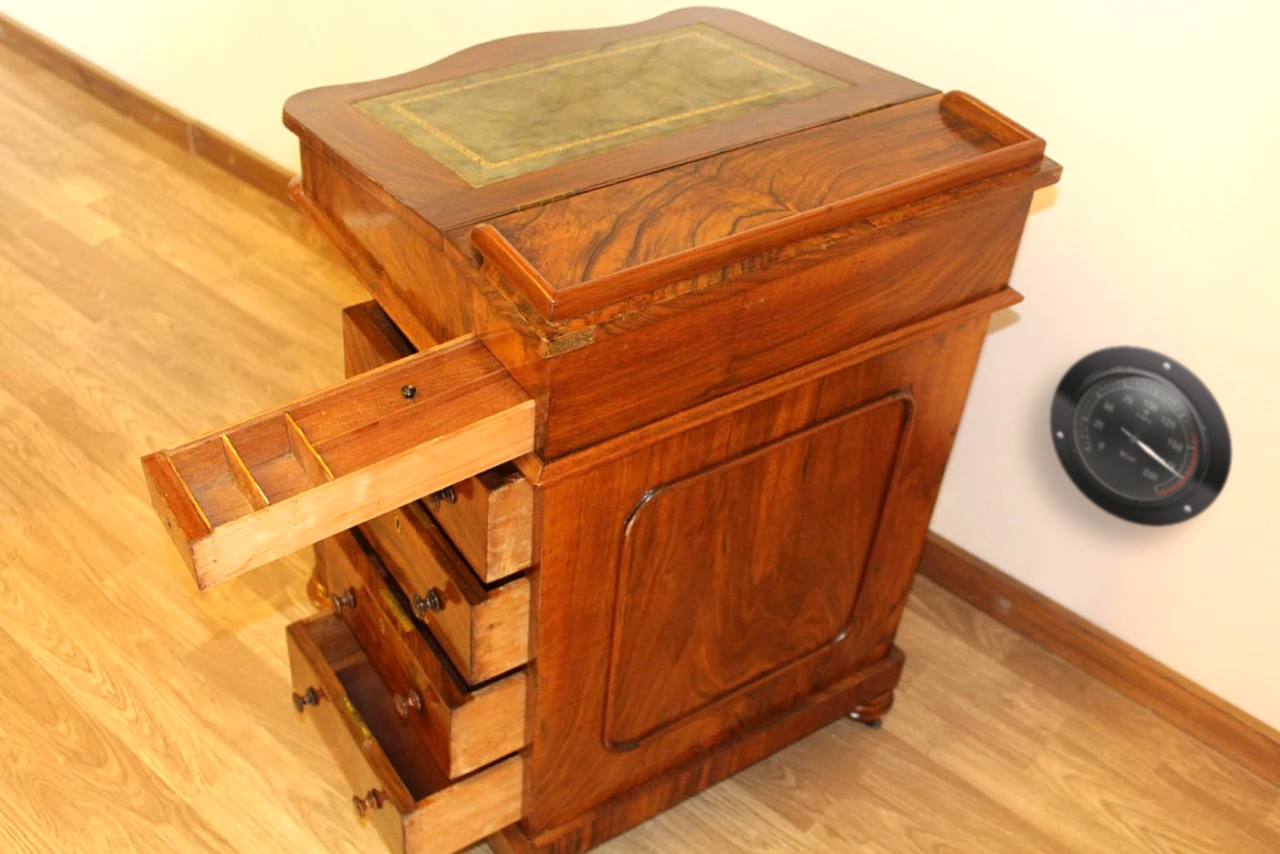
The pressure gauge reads 175 psi
